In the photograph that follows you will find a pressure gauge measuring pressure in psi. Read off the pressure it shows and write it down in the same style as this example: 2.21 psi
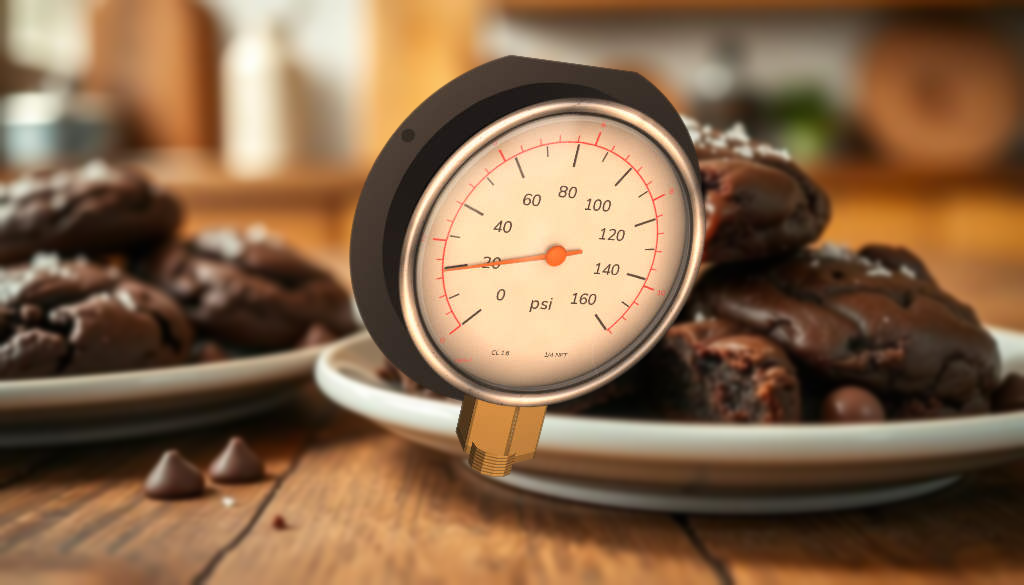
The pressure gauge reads 20 psi
